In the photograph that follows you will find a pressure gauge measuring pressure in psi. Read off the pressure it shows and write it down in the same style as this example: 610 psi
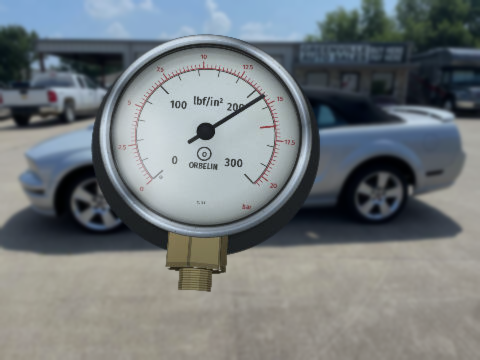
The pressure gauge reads 210 psi
